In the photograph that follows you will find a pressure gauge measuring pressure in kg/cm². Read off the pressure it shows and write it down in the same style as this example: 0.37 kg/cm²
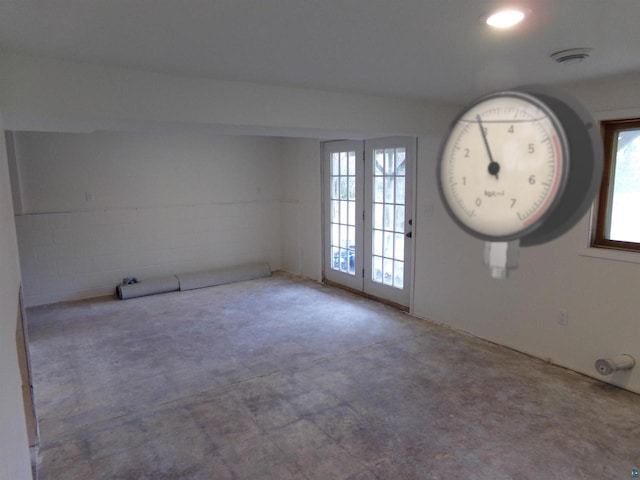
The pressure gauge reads 3 kg/cm²
